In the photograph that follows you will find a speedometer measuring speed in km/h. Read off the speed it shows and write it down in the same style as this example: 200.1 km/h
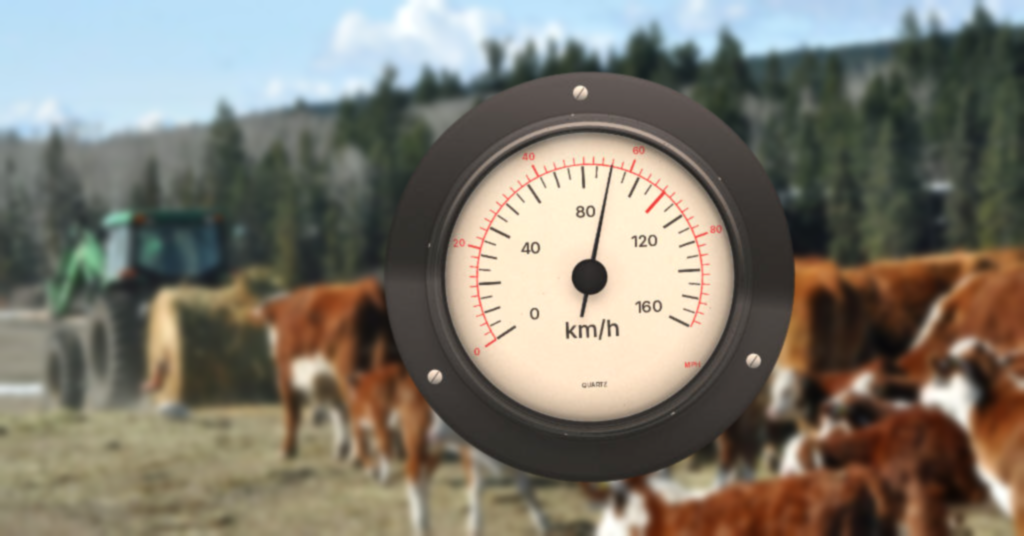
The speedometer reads 90 km/h
